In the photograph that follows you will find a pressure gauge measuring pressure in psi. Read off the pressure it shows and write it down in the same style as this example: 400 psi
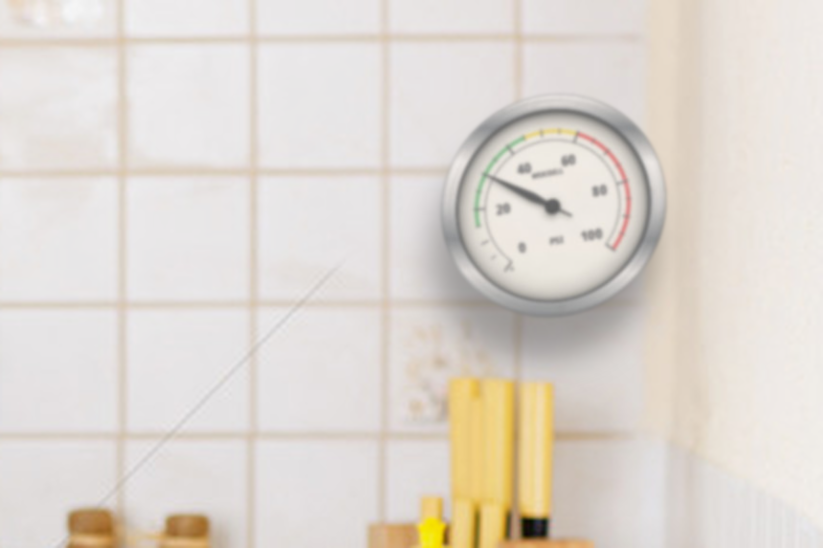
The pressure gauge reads 30 psi
